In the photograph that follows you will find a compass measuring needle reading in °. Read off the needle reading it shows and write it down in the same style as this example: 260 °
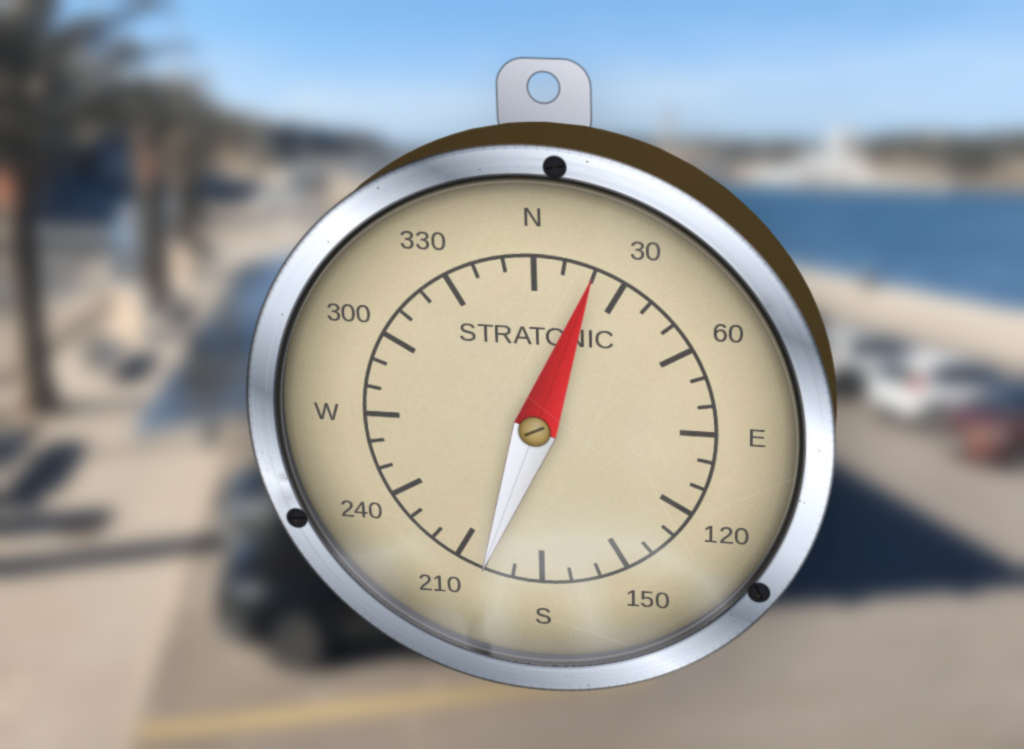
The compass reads 20 °
